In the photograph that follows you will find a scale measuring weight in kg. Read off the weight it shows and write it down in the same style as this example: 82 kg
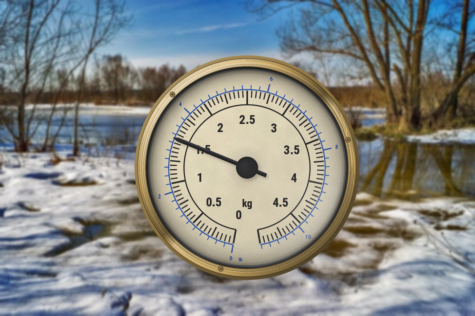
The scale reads 1.5 kg
